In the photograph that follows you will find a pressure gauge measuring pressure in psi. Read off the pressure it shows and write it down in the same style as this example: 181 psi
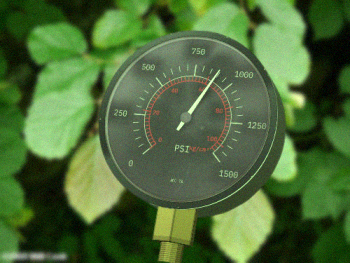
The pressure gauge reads 900 psi
